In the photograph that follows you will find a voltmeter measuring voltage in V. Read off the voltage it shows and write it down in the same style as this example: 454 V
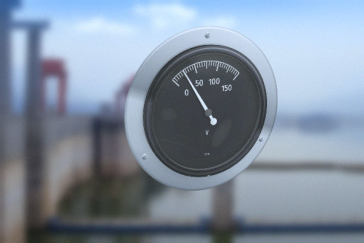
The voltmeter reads 25 V
